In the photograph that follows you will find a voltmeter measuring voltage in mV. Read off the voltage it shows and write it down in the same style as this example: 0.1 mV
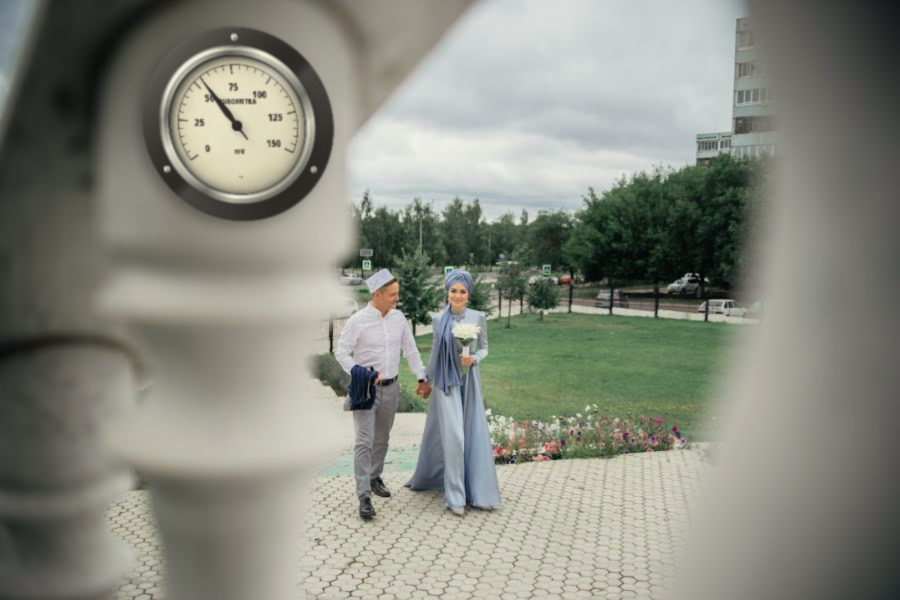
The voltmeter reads 55 mV
